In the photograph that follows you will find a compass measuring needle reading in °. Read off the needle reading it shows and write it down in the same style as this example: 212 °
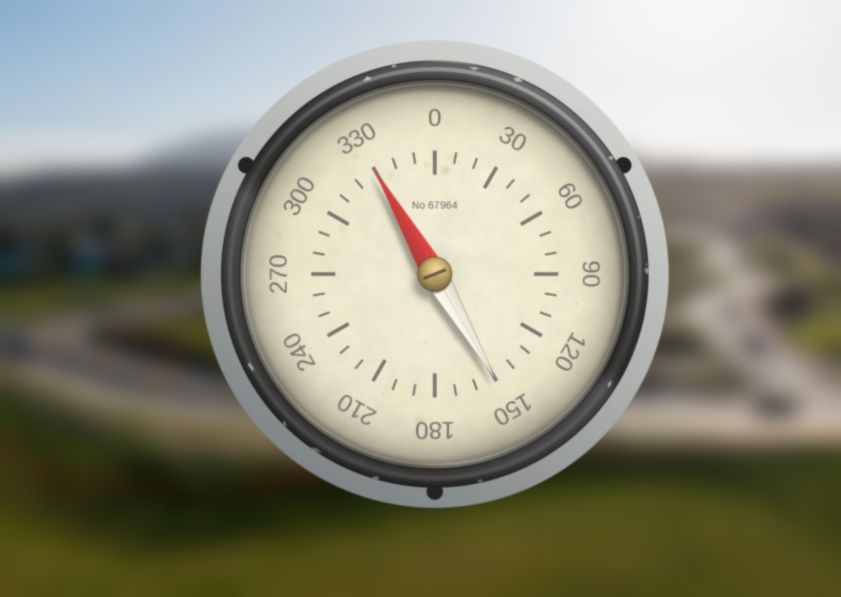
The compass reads 330 °
